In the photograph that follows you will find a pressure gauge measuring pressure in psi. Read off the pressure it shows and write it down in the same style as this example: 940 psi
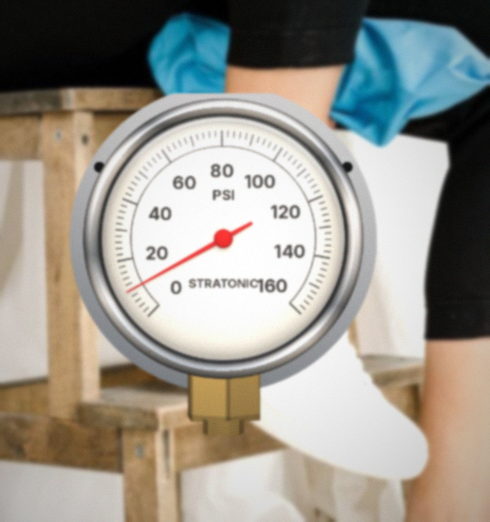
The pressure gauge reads 10 psi
